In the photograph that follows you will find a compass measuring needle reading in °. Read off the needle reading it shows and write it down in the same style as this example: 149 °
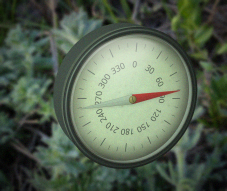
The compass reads 80 °
